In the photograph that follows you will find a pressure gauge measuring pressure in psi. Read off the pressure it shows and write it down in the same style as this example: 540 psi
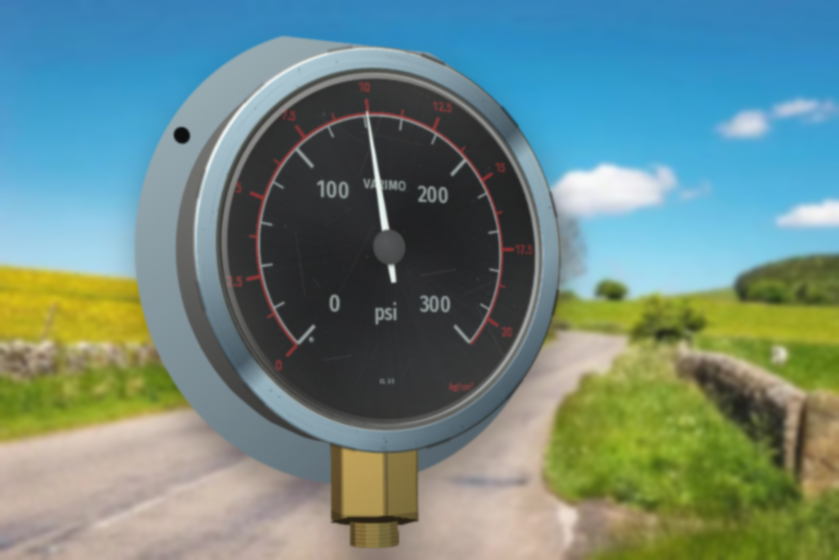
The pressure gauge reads 140 psi
